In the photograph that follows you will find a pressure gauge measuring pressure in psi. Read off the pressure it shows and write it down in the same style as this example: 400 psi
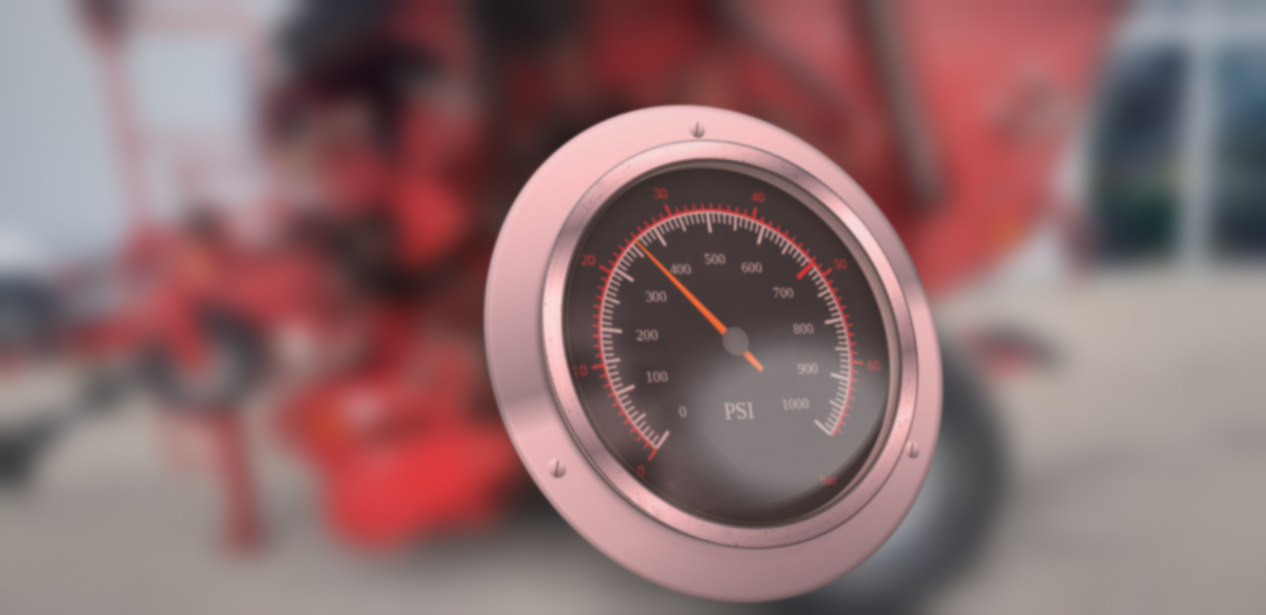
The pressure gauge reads 350 psi
